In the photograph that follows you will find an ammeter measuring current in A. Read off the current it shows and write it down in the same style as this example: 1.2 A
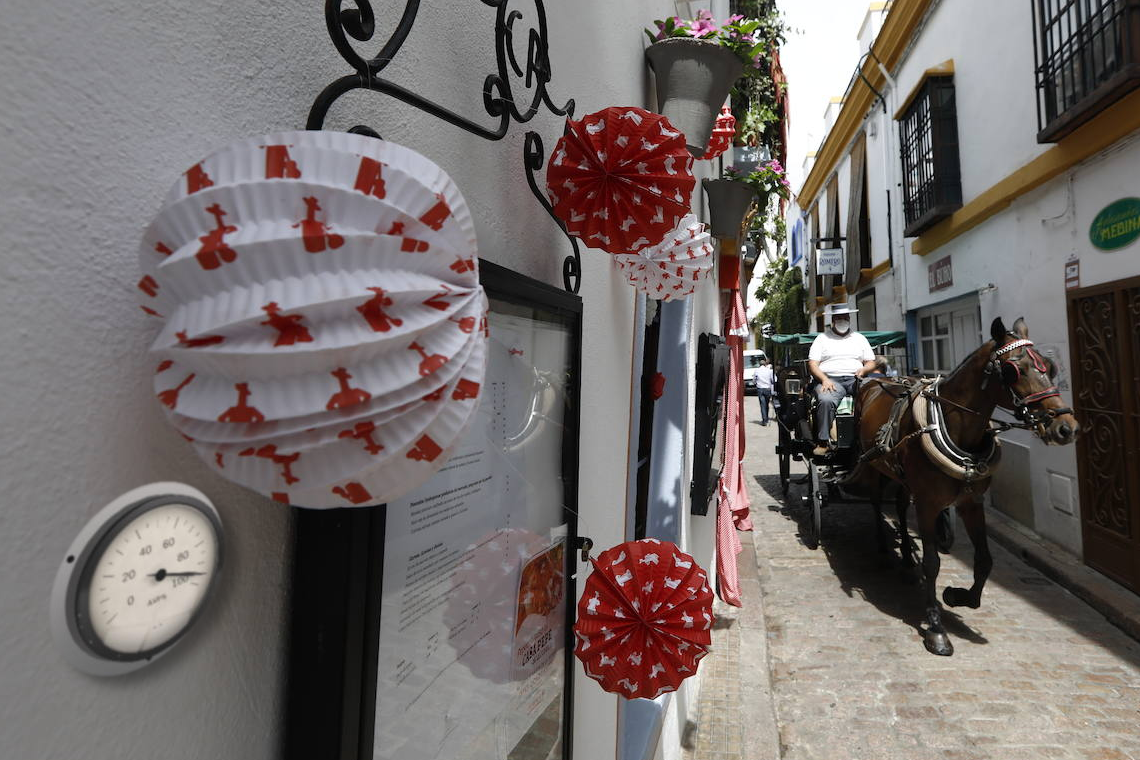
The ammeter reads 95 A
